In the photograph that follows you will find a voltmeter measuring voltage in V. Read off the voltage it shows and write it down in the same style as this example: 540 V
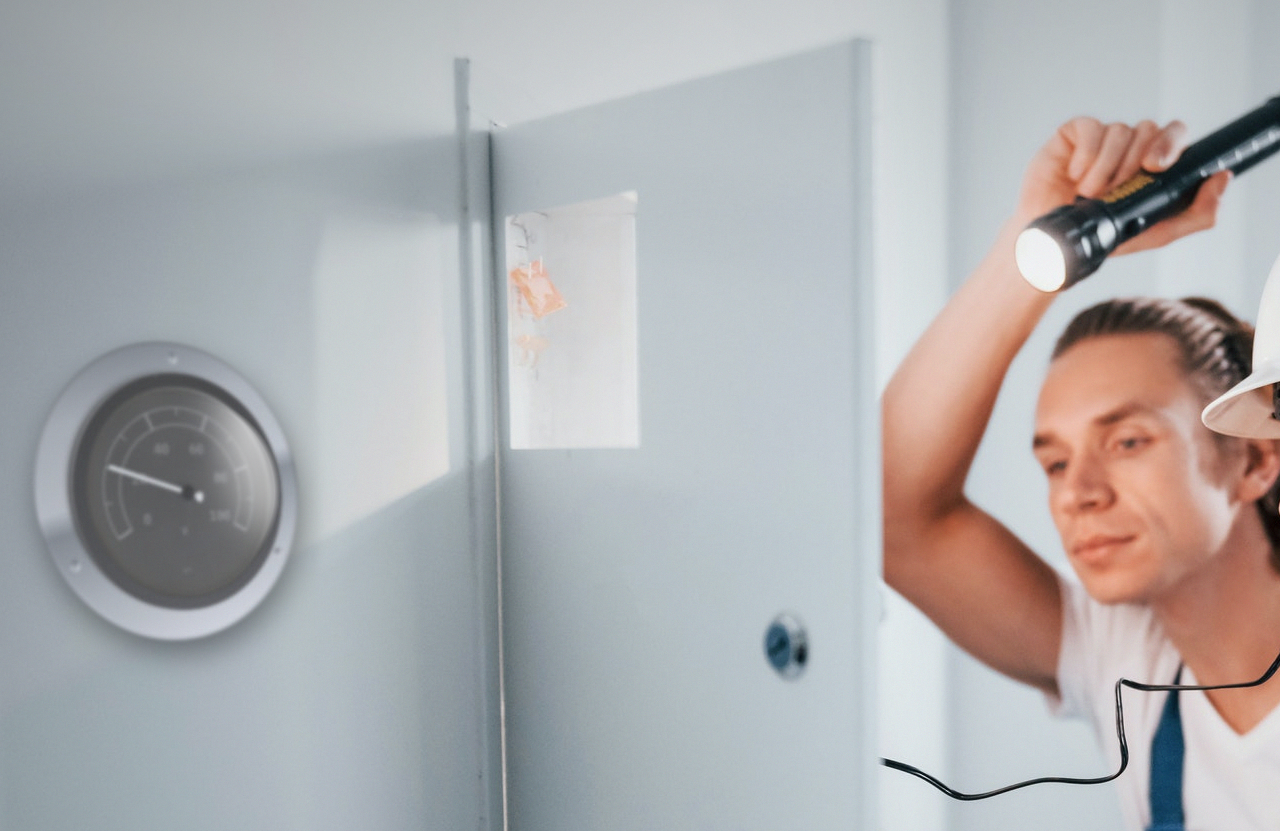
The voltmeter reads 20 V
